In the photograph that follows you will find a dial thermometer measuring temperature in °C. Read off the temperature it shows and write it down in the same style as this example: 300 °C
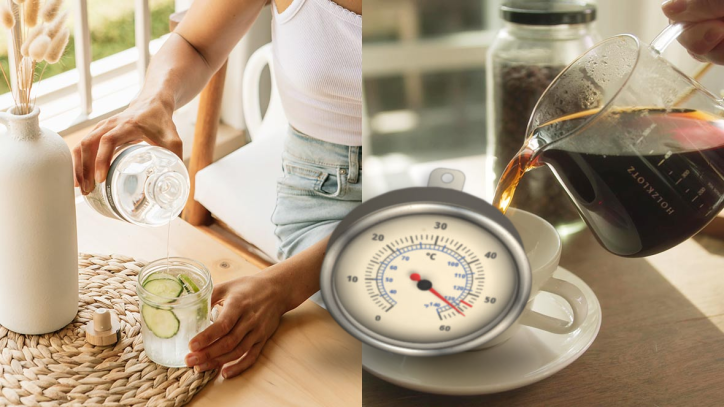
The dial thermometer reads 55 °C
